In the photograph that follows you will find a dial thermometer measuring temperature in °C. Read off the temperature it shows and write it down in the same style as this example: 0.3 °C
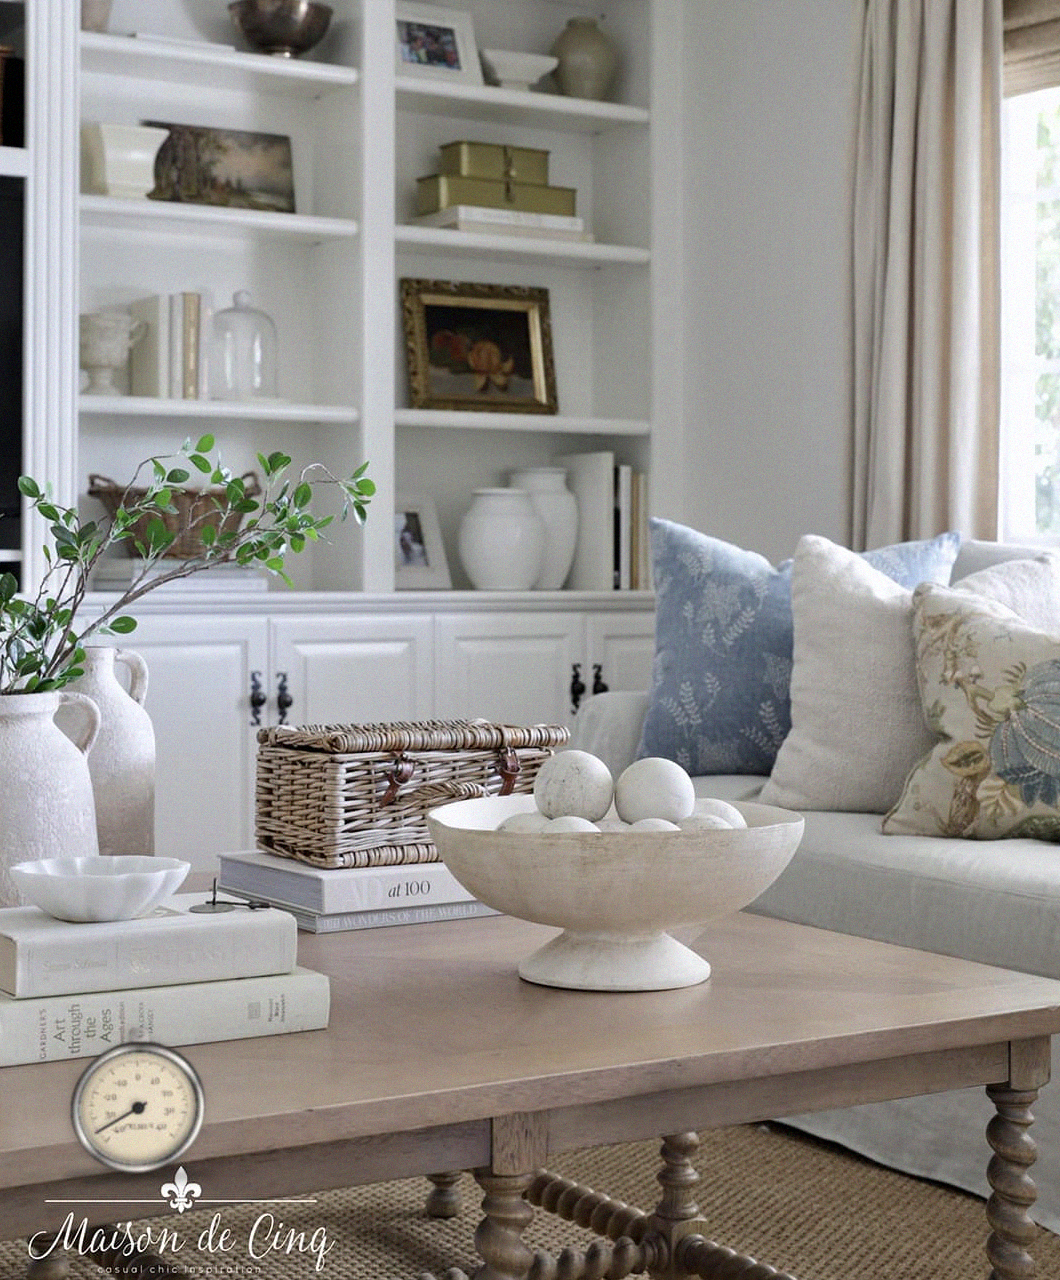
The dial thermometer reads -35 °C
